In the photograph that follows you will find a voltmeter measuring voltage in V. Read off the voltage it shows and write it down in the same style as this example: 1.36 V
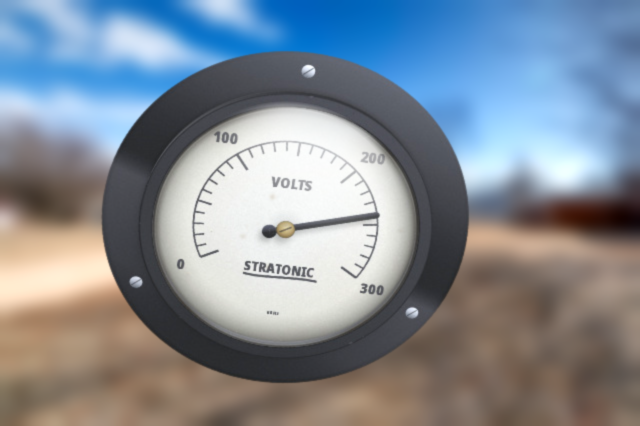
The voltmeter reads 240 V
